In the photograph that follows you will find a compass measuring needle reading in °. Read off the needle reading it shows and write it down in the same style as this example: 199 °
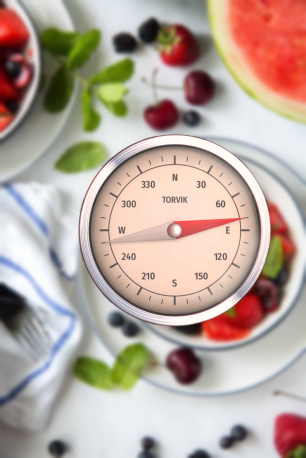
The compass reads 80 °
